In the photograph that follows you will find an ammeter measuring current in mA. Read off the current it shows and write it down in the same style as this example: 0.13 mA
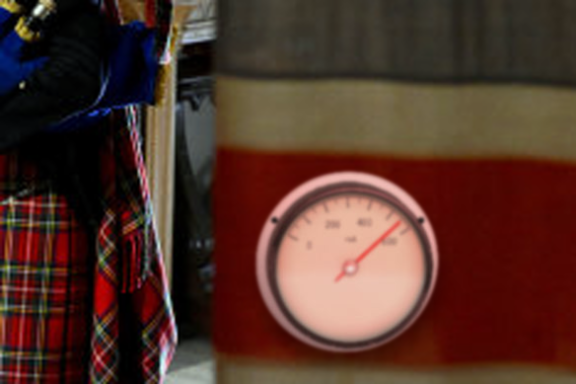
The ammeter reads 550 mA
